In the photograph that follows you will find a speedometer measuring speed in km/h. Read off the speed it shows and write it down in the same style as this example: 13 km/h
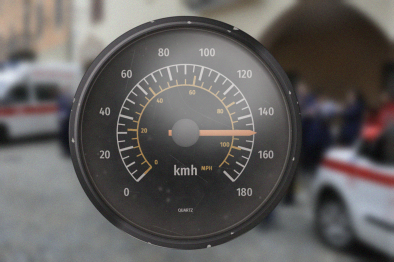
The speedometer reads 150 km/h
